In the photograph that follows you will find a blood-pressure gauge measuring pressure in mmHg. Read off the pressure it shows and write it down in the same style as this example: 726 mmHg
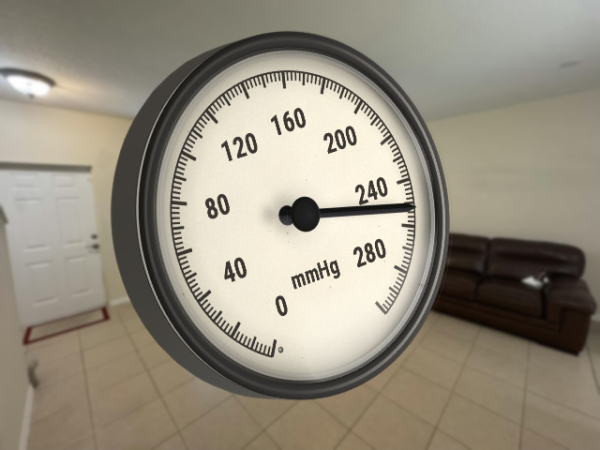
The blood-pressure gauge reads 252 mmHg
